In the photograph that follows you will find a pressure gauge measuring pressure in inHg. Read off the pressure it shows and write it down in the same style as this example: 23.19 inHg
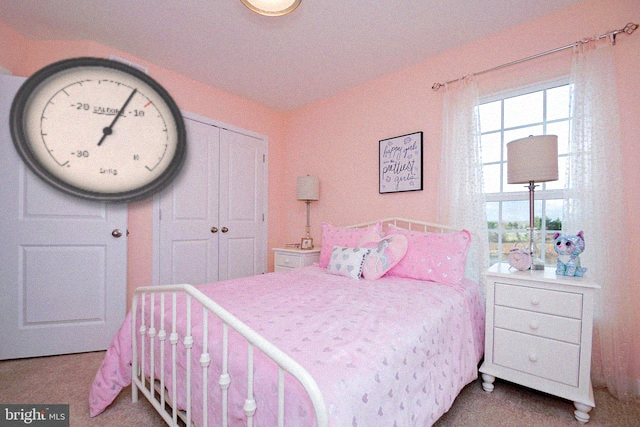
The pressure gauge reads -12 inHg
